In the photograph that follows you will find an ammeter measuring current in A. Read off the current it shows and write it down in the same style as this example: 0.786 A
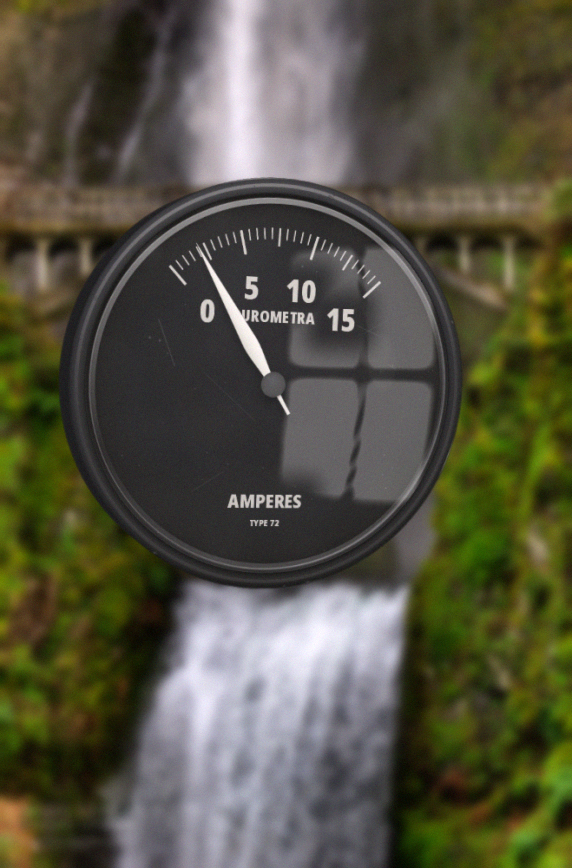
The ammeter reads 2 A
